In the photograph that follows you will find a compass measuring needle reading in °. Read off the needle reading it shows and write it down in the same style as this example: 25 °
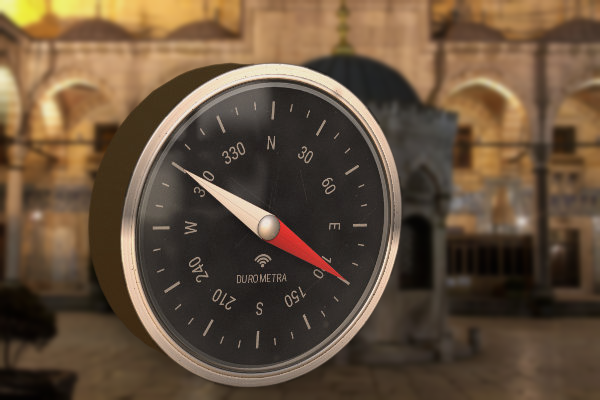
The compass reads 120 °
